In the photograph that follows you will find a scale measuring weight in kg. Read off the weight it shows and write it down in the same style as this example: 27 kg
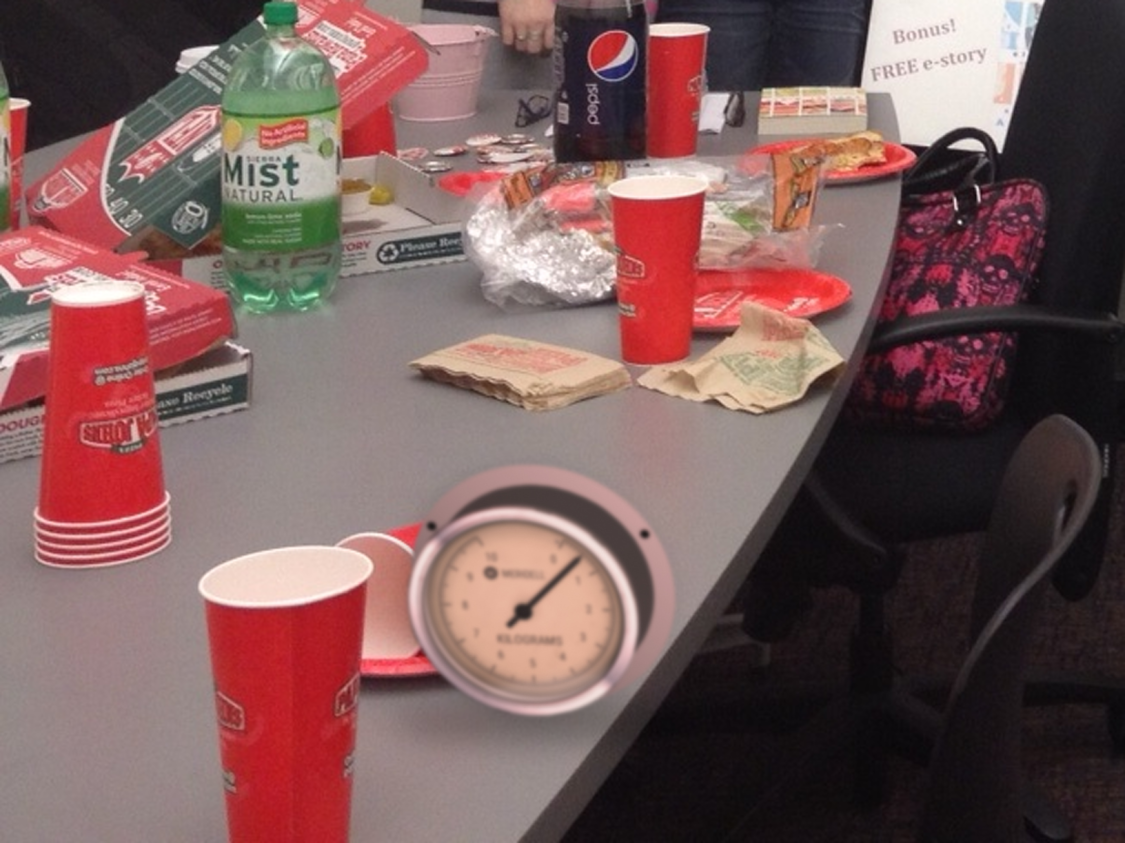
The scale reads 0.5 kg
